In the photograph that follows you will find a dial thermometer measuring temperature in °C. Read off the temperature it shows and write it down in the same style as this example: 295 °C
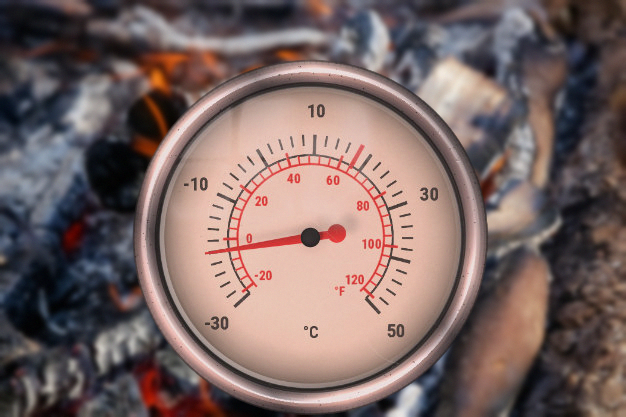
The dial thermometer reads -20 °C
